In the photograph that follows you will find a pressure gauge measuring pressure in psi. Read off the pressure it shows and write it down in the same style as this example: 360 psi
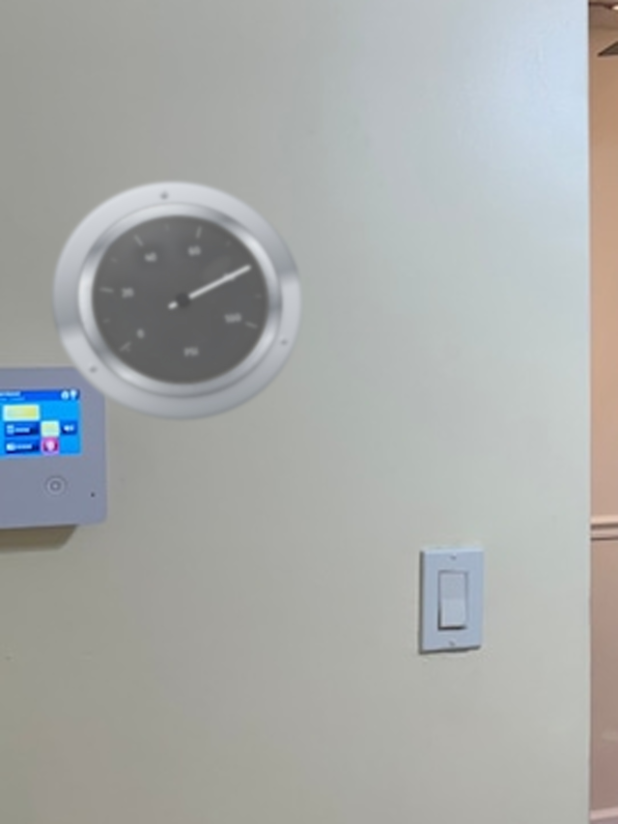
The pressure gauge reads 80 psi
